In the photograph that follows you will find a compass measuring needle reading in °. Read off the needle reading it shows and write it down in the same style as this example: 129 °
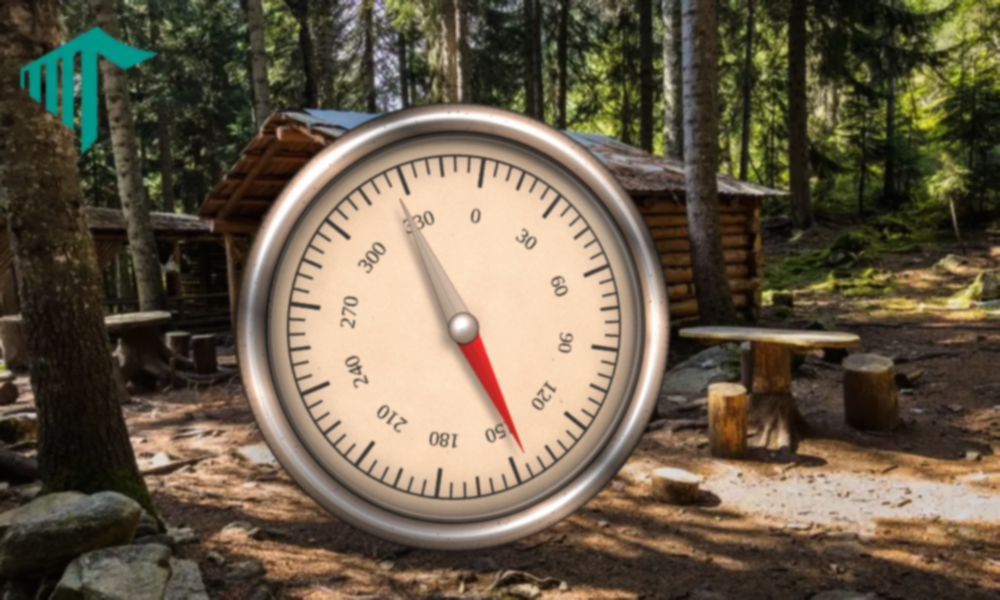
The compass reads 145 °
